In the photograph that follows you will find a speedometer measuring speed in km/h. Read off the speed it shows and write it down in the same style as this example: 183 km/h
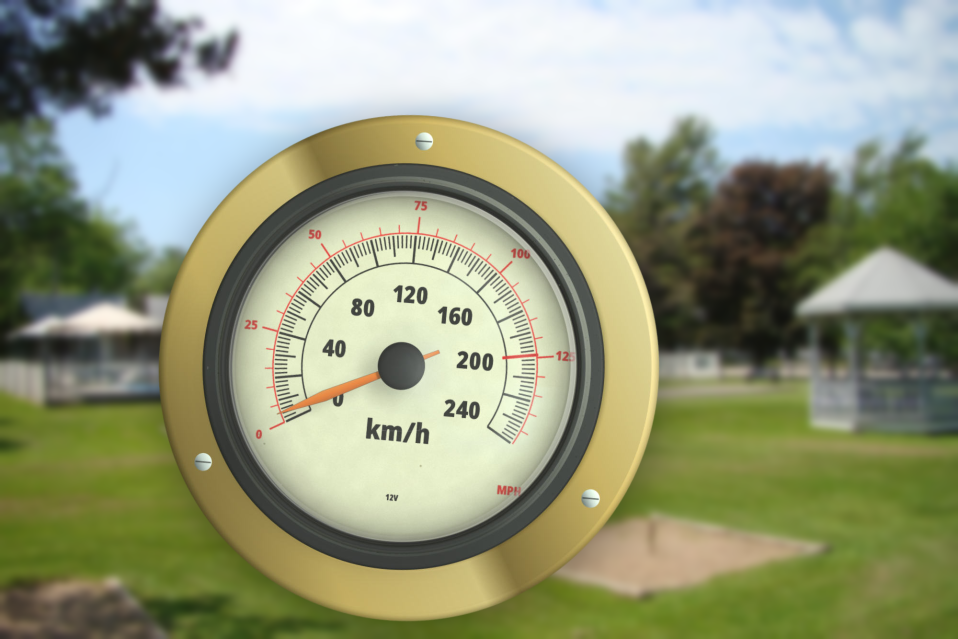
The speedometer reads 4 km/h
